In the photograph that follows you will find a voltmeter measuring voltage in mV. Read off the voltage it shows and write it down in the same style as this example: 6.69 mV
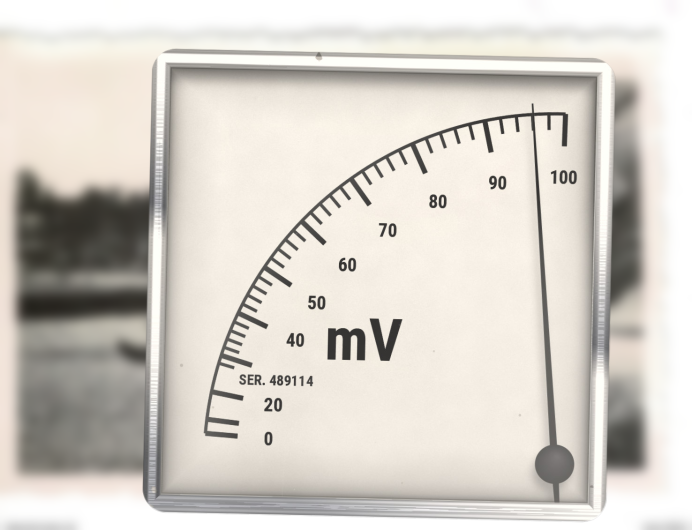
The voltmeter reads 96 mV
